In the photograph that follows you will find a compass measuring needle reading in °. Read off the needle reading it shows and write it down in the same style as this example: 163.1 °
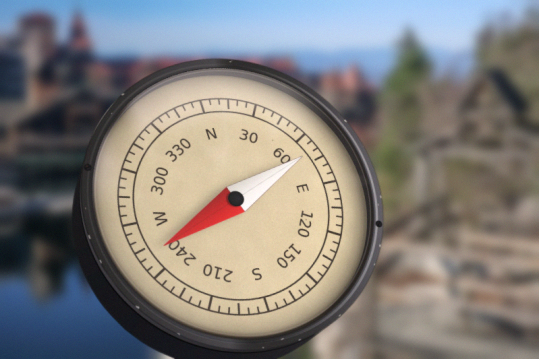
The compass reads 250 °
